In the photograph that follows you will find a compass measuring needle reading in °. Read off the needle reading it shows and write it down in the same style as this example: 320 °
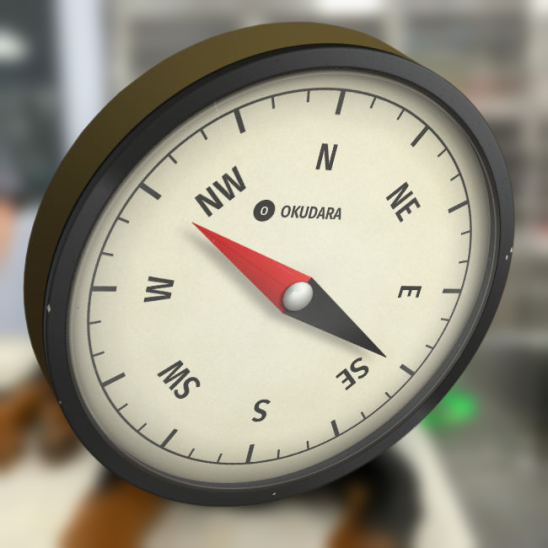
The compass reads 300 °
